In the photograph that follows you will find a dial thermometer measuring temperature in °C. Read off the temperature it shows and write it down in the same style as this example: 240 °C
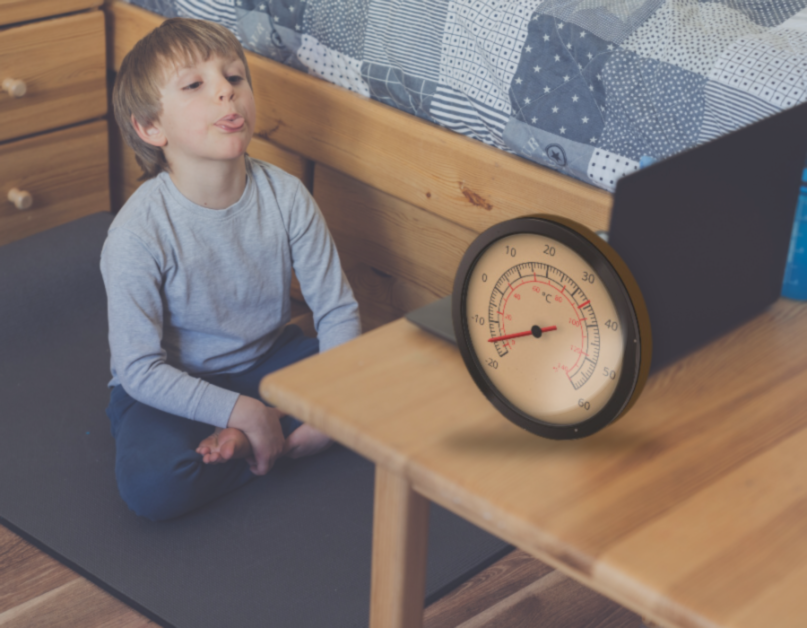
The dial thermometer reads -15 °C
